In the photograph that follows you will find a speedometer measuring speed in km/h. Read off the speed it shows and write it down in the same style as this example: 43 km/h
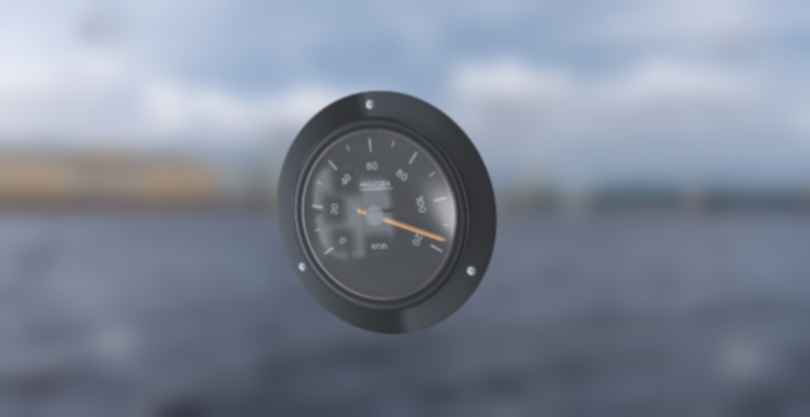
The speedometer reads 115 km/h
